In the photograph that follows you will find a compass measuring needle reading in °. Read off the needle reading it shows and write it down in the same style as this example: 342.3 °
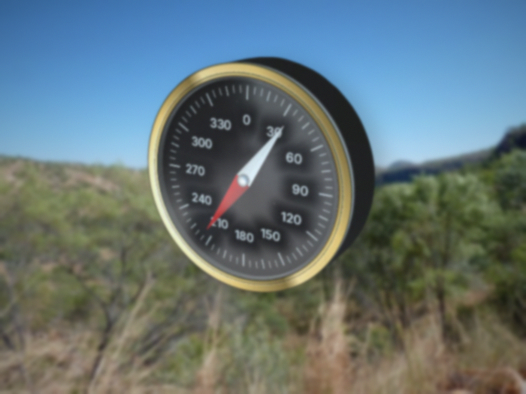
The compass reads 215 °
